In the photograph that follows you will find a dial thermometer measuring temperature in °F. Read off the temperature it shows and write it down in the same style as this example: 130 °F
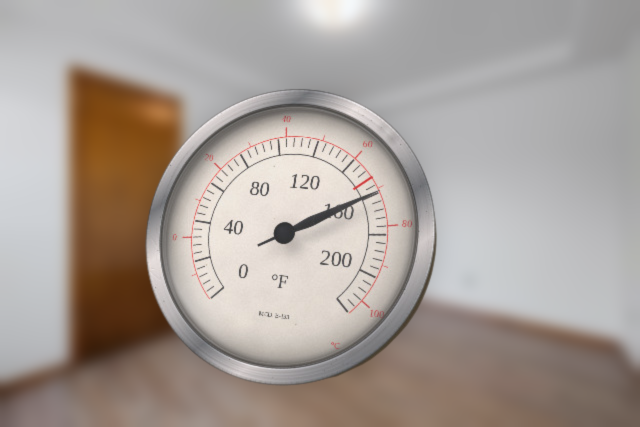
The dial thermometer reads 160 °F
